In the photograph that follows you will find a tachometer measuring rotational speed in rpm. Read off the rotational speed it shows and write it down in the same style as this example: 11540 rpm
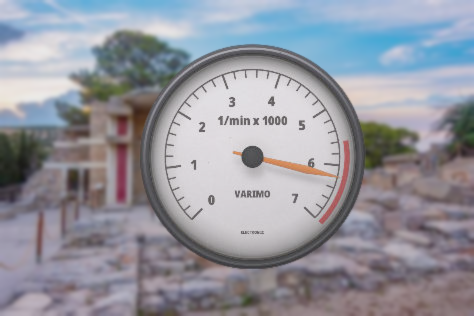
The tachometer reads 6200 rpm
